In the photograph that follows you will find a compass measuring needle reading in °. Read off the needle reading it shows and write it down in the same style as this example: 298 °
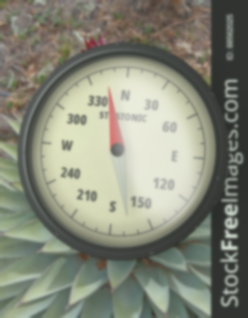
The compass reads 345 °
